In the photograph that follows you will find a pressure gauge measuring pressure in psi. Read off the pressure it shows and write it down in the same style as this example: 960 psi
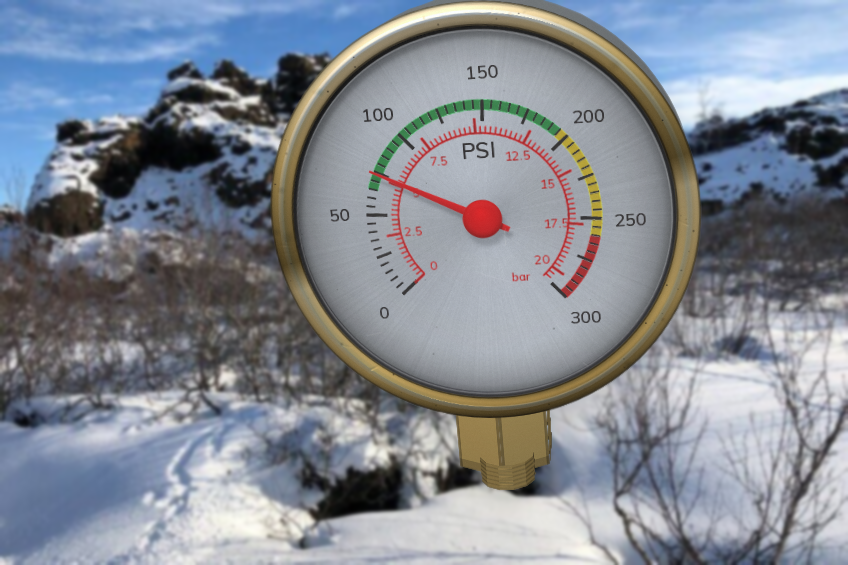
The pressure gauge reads 75 psi
